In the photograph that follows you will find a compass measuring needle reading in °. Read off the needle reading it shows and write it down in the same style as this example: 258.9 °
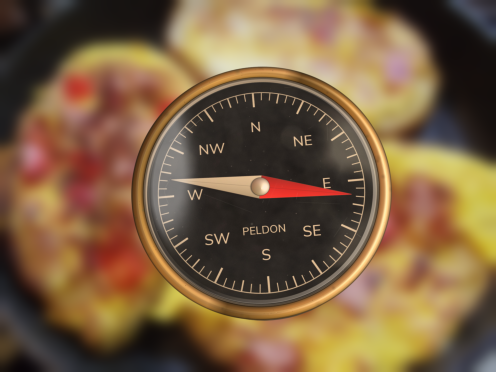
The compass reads 100 °
